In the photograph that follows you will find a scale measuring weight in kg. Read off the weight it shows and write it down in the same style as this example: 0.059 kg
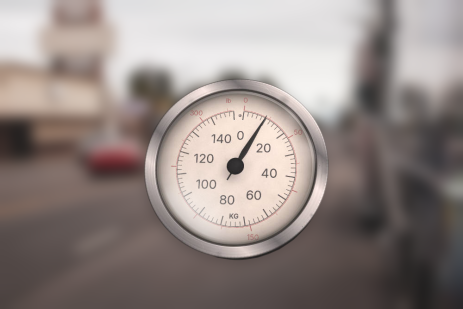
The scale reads 10 kg
